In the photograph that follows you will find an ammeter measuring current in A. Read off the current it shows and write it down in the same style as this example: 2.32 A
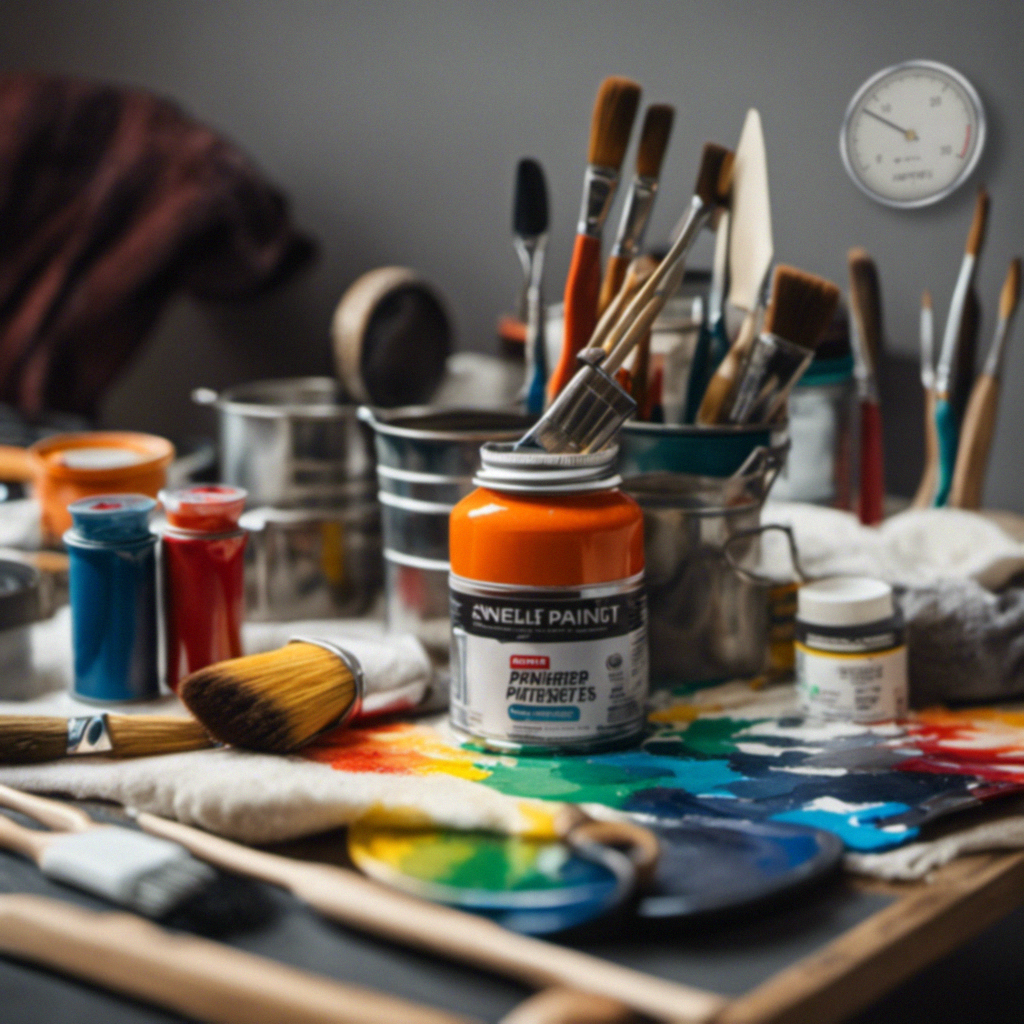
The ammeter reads 8 A
